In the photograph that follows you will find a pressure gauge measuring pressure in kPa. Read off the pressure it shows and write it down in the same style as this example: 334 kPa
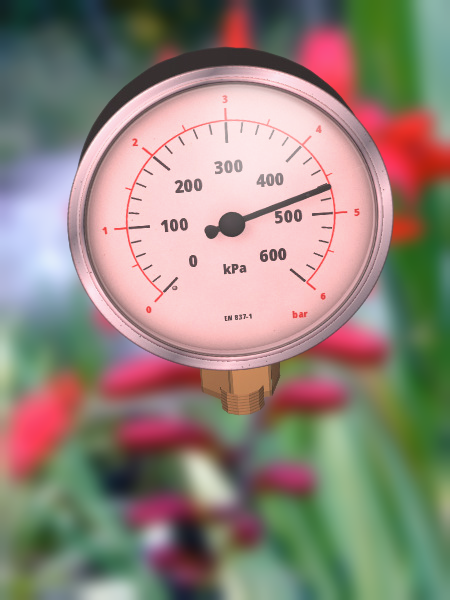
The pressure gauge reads 460 kPa
